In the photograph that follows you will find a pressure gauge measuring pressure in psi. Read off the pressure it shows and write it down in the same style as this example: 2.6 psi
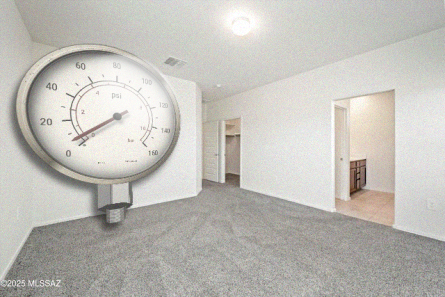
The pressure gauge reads 5 psi
